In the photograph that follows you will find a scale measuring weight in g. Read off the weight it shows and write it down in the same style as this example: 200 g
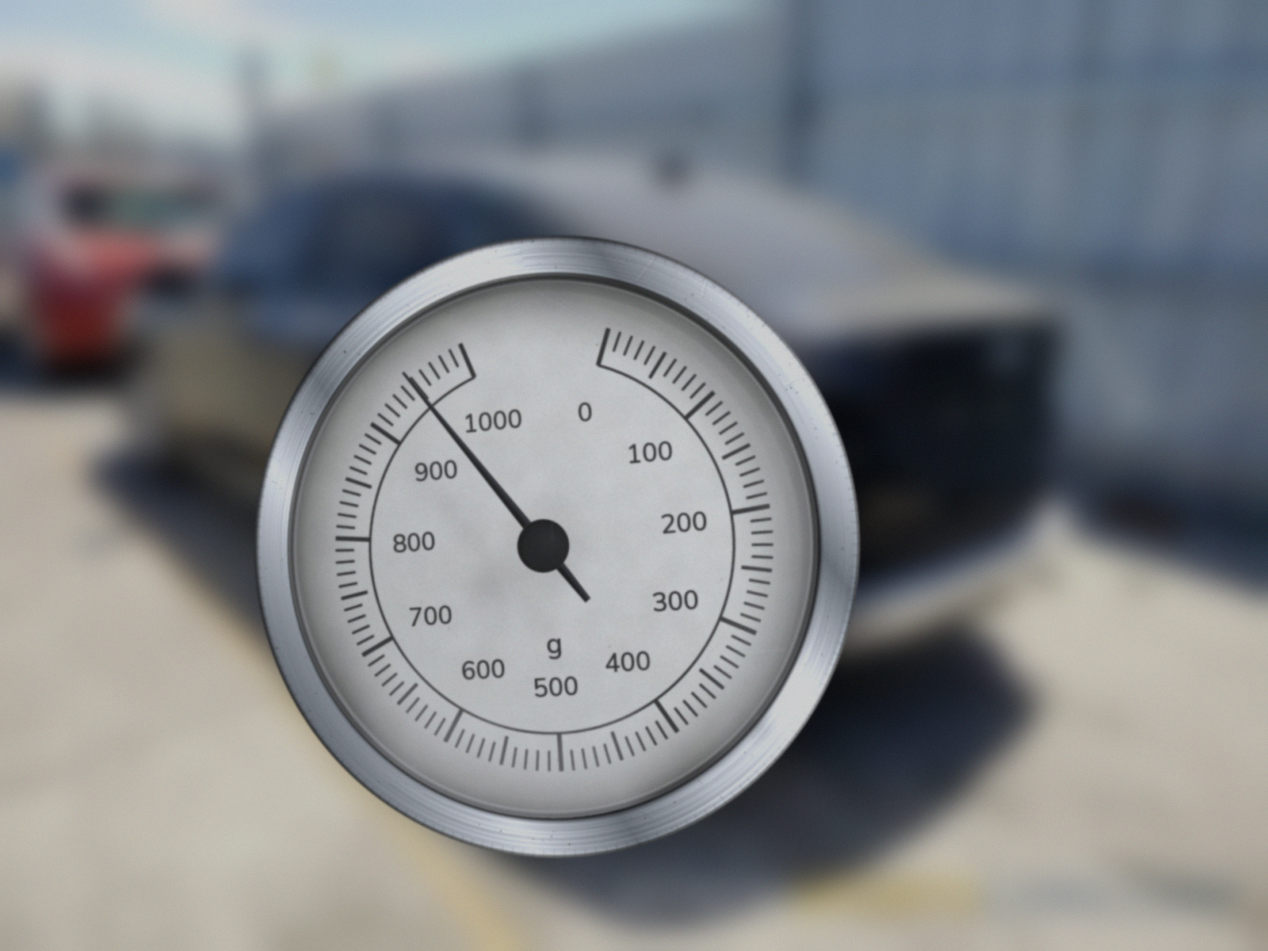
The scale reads 950 g
